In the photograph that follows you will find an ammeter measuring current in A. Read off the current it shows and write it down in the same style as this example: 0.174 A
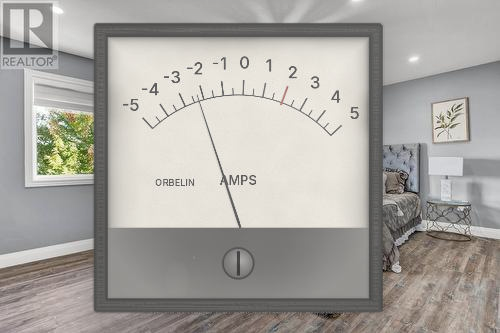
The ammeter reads -2.25 A
